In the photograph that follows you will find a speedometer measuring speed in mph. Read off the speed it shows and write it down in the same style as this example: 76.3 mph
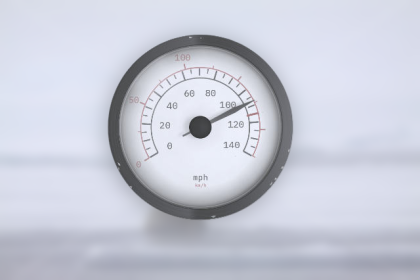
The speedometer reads 107.5 mph
